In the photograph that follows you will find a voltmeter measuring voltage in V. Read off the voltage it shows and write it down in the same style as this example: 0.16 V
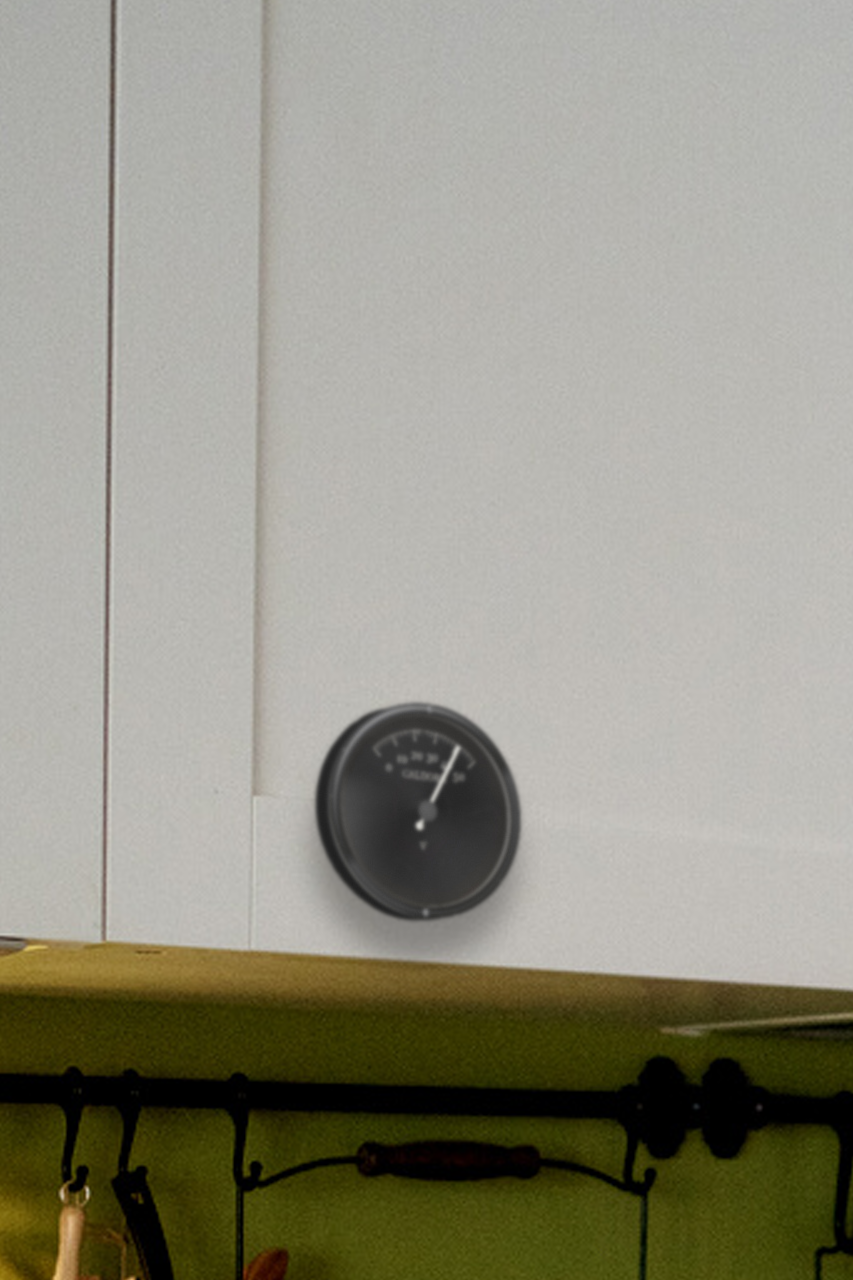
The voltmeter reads 40 V
